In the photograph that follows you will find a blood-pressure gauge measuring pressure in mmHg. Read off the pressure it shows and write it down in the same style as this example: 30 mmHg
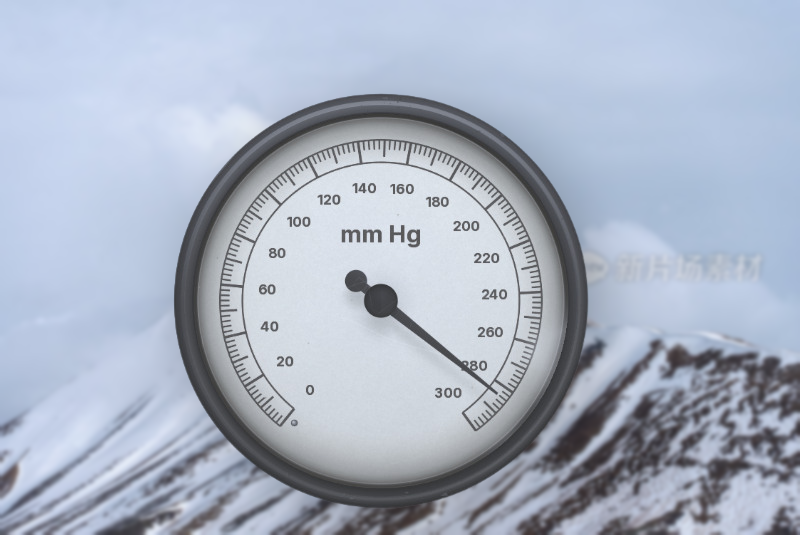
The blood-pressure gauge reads 284 mmHg
